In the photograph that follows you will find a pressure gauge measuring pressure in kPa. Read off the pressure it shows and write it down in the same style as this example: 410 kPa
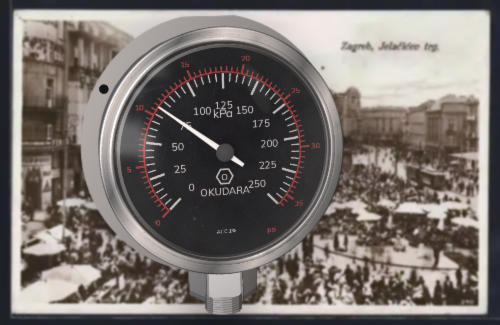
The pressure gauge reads 75 kPa
